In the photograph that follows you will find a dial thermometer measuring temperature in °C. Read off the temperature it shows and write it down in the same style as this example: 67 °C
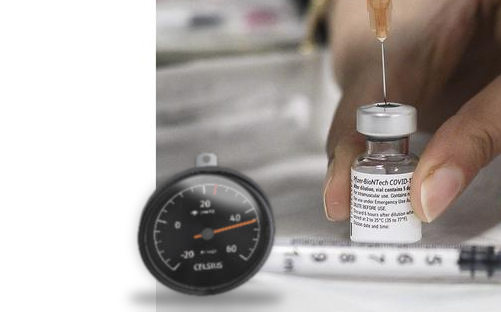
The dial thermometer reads 44 °C
